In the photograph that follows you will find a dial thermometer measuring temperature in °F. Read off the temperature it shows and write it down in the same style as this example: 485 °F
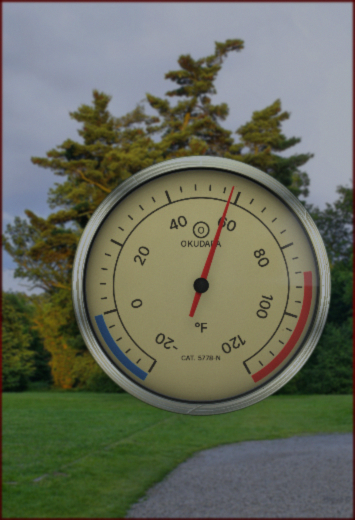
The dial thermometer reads 58 °F
